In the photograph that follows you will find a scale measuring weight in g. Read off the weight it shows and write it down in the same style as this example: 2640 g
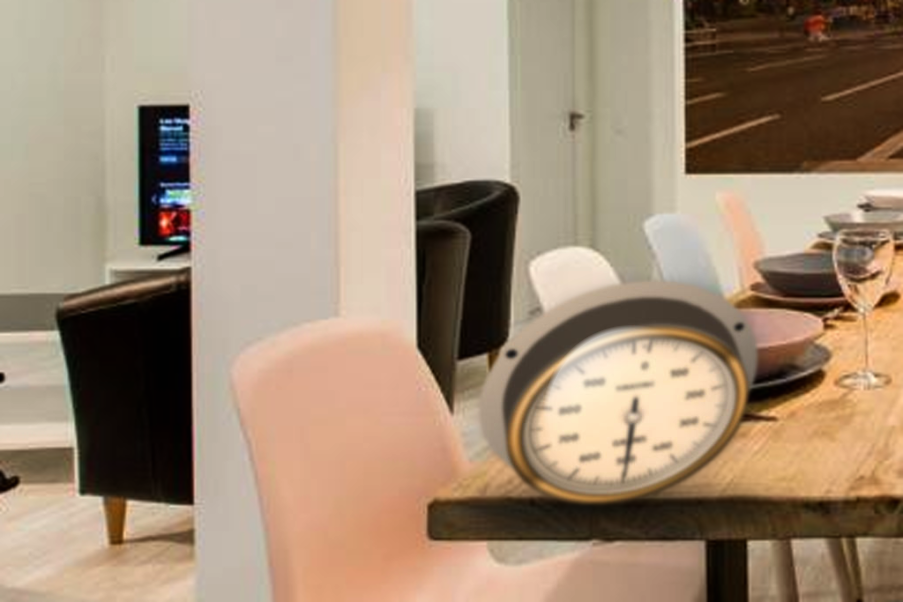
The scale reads 500 g
